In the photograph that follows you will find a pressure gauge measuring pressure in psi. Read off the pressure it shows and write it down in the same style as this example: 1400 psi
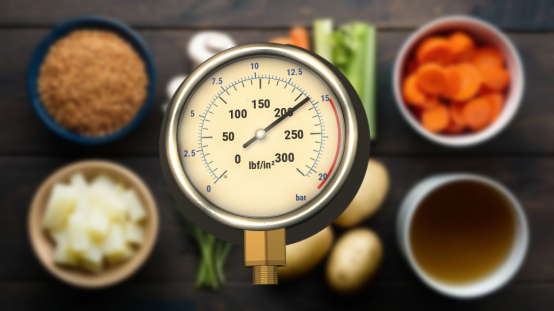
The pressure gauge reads 210 psi
